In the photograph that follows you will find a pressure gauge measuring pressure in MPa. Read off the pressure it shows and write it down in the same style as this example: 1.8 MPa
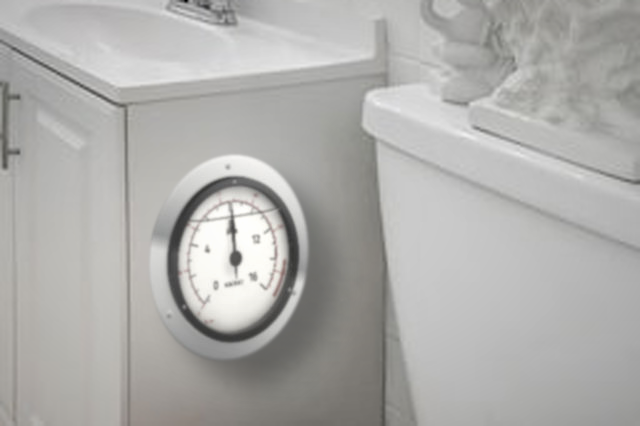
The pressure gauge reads 8 MPa
